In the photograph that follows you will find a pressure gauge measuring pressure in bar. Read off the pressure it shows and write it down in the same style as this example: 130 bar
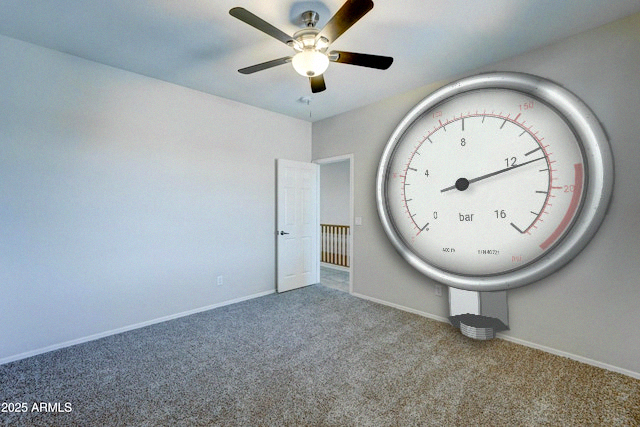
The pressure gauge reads 12.5 bar
